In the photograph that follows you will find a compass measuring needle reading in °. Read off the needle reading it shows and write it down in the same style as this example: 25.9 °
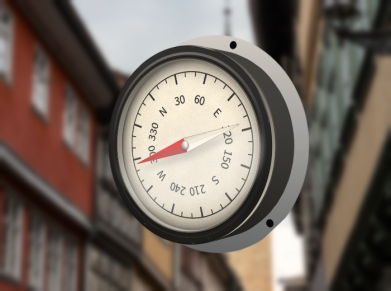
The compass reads 295 °
